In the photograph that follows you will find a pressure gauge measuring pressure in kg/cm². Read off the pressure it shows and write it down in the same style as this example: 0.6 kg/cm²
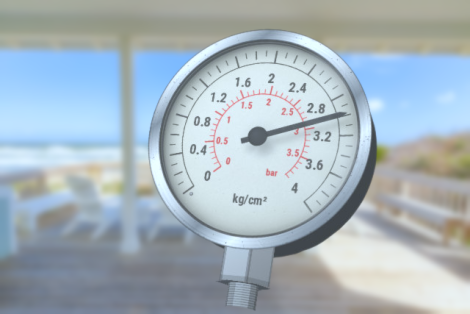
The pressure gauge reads 3 kg/cm²
